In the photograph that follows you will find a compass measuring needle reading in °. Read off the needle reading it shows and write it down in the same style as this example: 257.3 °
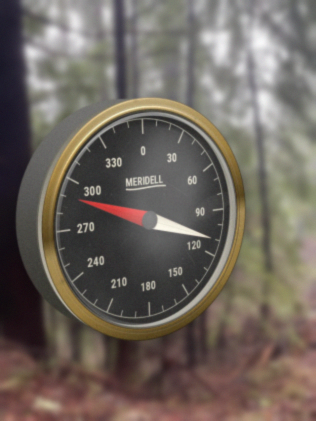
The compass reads 290 °
